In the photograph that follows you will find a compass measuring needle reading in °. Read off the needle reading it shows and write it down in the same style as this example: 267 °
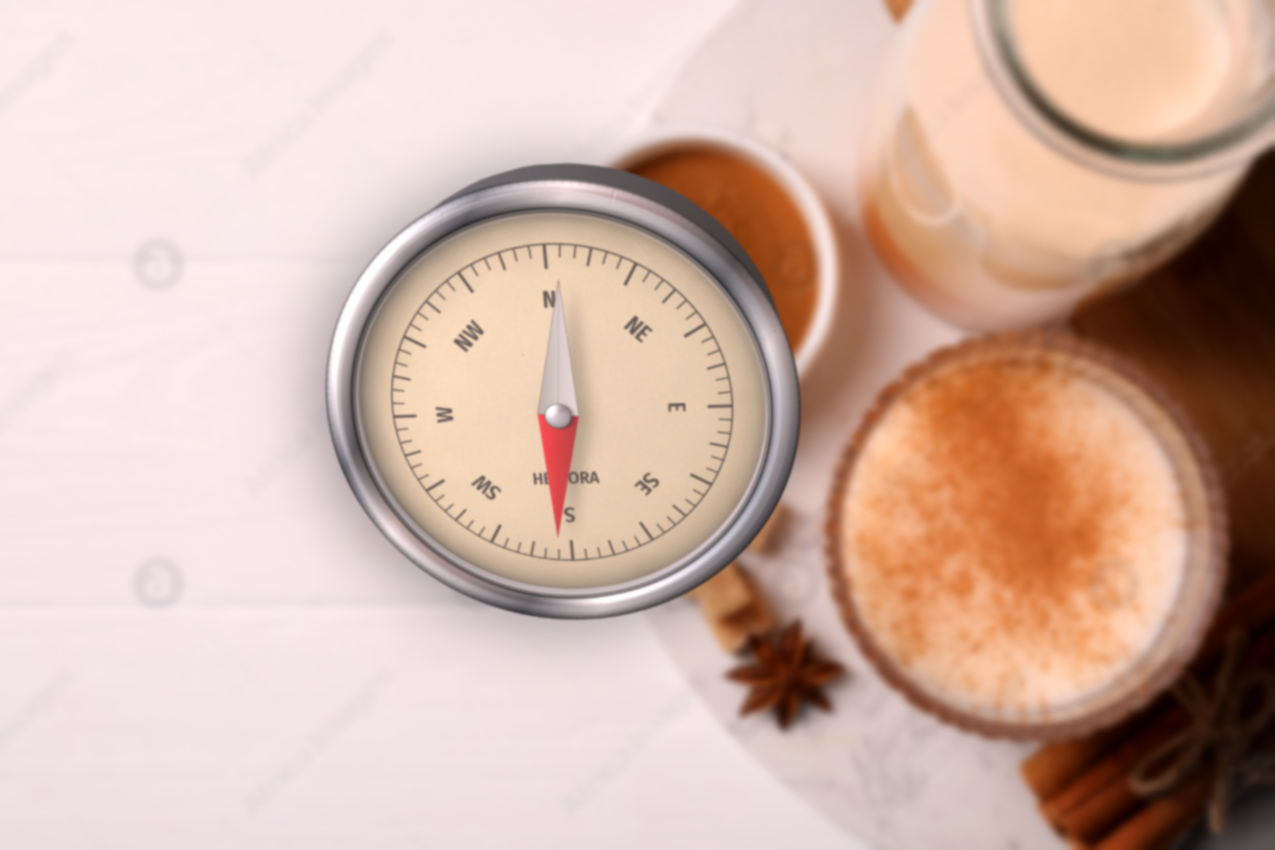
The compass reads 185 °
